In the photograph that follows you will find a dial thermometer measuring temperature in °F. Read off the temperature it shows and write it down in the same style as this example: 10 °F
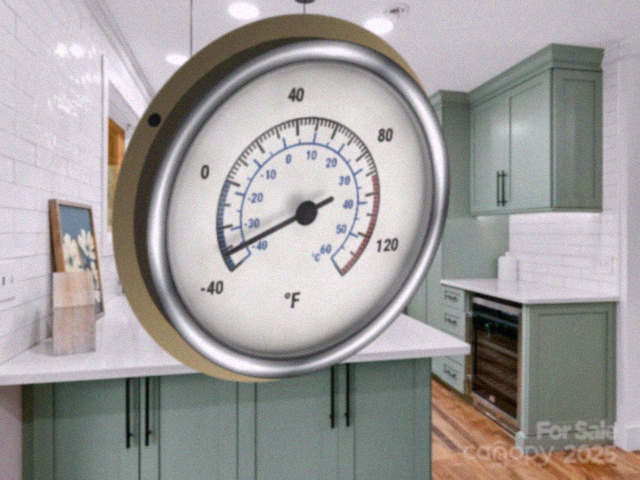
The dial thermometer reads -30 °F
